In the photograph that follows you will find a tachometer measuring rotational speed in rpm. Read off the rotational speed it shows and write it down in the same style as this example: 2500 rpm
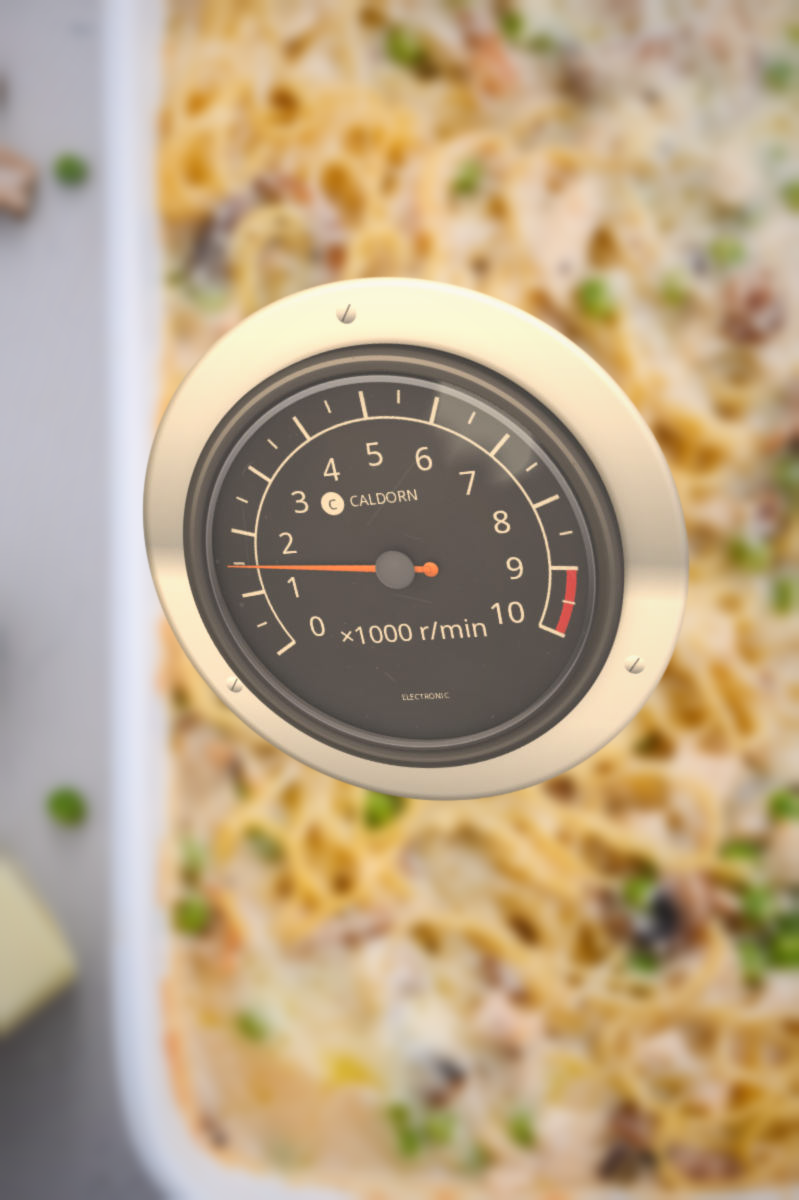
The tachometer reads 1500 rpm
